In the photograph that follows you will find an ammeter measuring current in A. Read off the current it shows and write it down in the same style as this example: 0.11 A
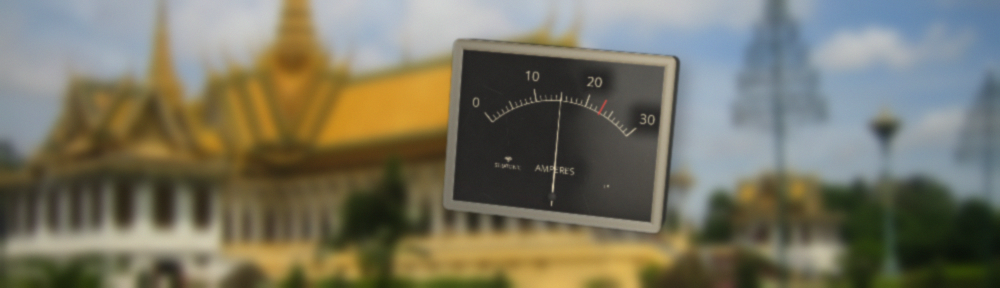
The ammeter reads 15 A
